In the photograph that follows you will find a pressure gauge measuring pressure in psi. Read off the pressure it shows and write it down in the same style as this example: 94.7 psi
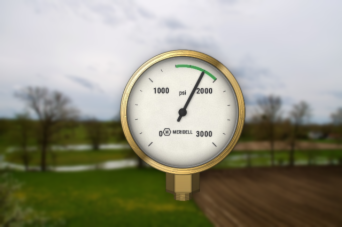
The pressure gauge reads 1800 psi
